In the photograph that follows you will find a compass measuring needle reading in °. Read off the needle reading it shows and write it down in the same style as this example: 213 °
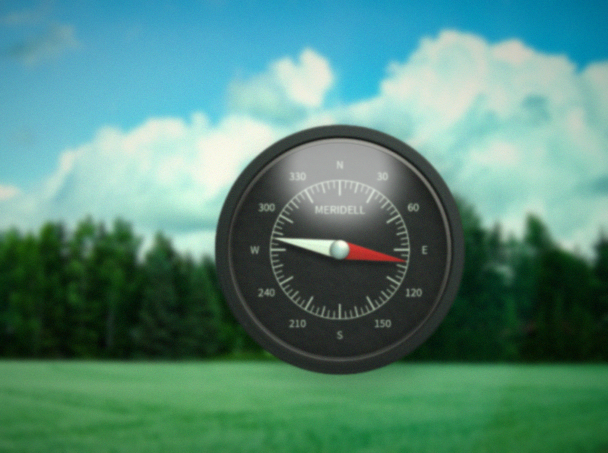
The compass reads 100 °
